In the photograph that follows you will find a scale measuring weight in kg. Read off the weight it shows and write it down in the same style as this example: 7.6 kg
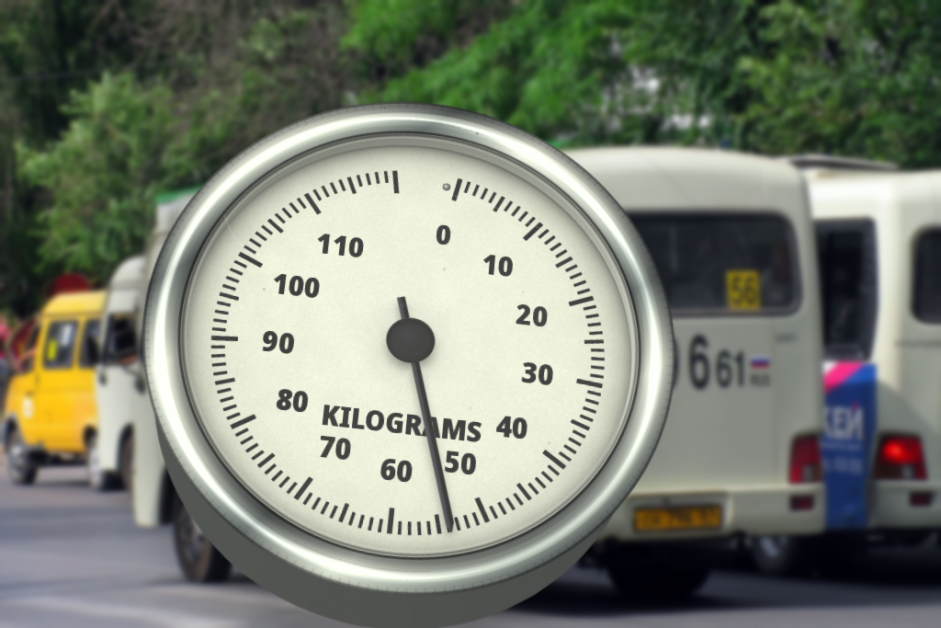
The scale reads 54 kg
